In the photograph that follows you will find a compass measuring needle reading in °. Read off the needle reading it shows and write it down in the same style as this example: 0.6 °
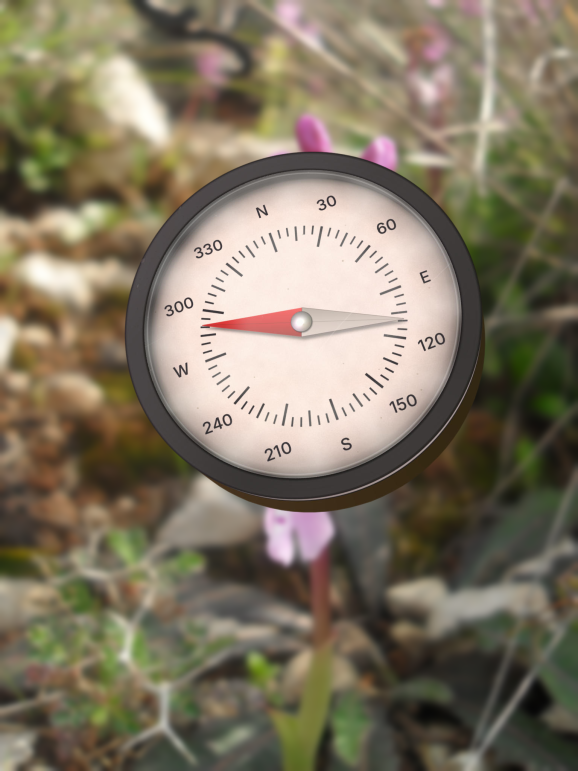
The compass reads 290 °
